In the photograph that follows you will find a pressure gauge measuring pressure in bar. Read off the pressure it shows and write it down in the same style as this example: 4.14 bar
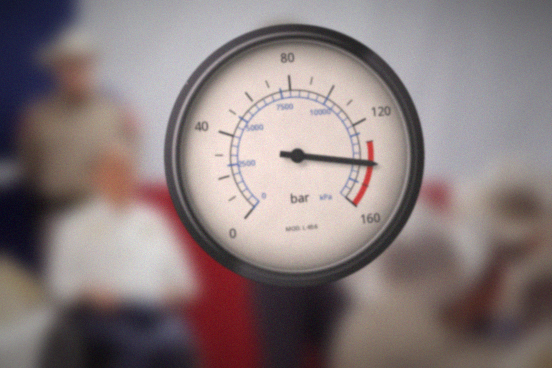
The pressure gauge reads 140 bar
